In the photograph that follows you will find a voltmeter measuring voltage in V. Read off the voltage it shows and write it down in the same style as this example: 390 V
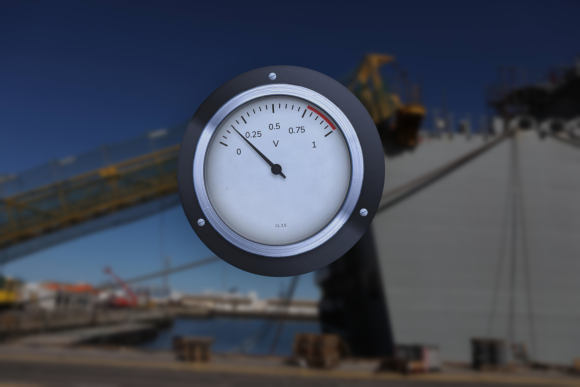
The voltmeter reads 0.15 V
